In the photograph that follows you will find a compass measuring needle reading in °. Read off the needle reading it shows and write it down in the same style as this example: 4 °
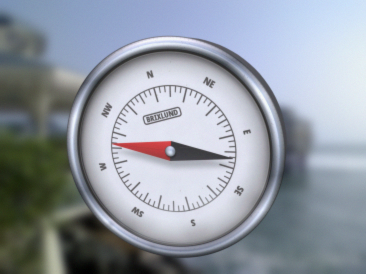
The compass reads 290 °
